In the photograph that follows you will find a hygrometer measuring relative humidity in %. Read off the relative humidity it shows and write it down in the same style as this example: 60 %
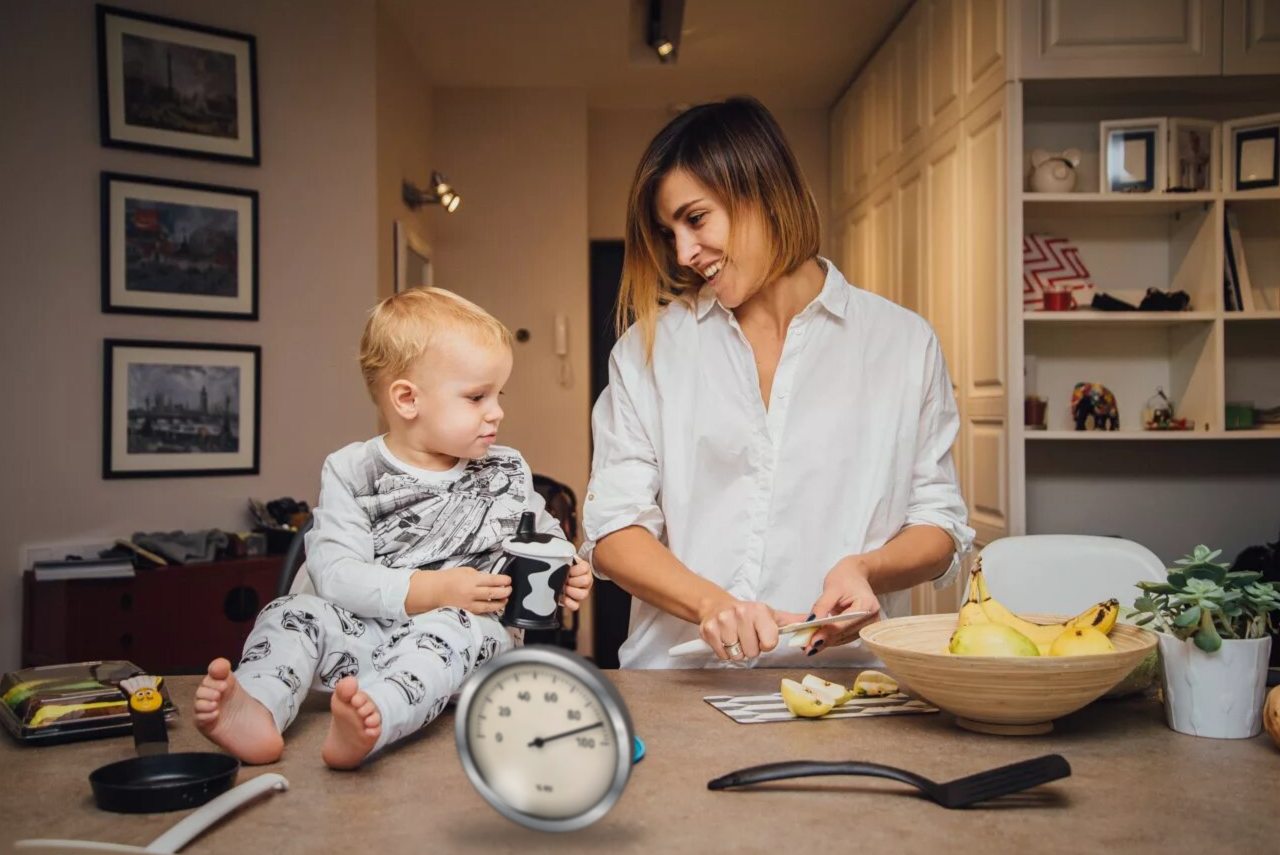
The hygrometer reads 90 %
